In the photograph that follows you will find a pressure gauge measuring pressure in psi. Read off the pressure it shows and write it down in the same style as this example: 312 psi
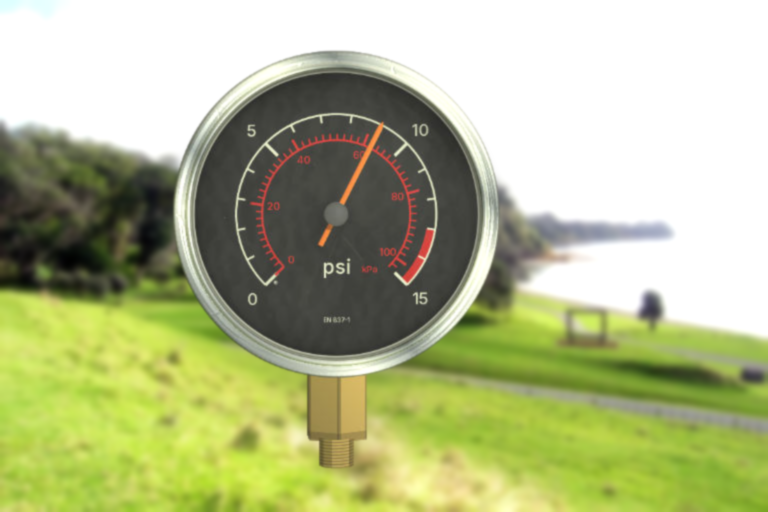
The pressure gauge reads 9 psi
